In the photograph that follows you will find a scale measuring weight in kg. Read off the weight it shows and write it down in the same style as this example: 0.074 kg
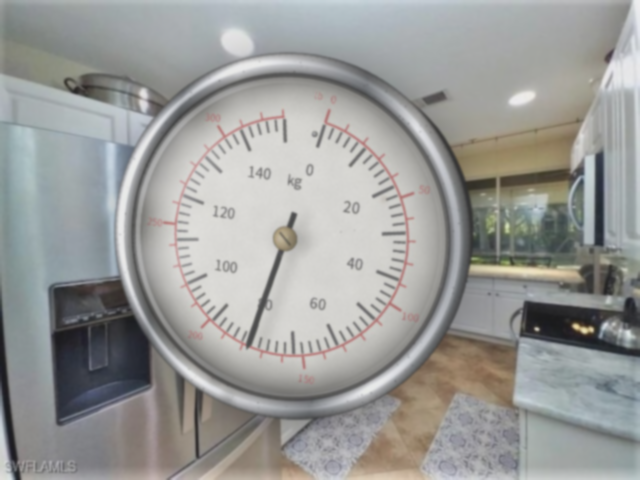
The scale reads 80 kg
